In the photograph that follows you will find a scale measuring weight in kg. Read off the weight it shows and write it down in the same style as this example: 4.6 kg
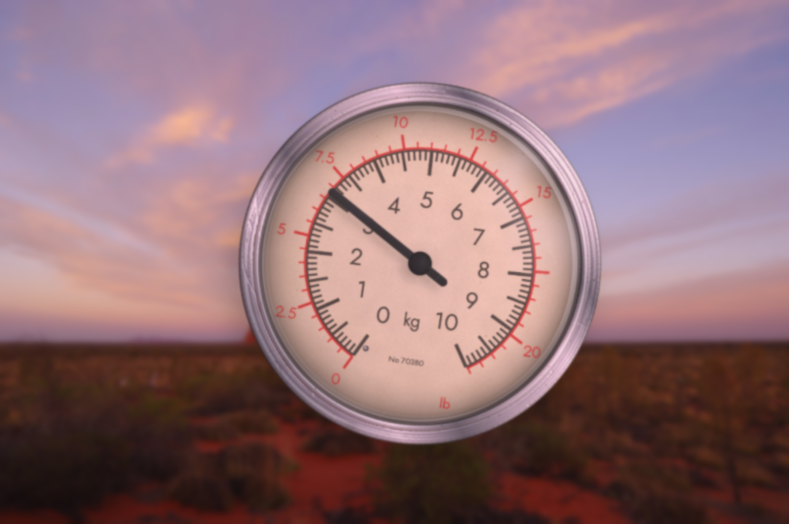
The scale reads 3.1 kg
